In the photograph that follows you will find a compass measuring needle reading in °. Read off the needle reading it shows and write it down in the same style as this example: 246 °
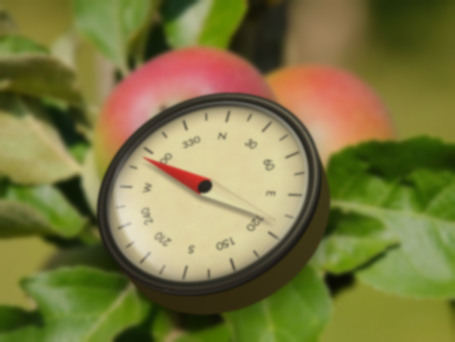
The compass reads 292.5 °
